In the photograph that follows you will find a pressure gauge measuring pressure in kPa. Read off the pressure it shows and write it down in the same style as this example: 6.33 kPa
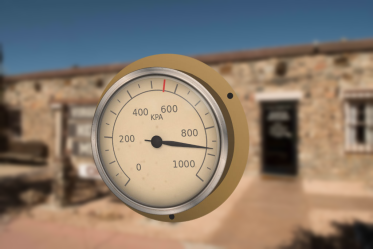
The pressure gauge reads 875 kPa
